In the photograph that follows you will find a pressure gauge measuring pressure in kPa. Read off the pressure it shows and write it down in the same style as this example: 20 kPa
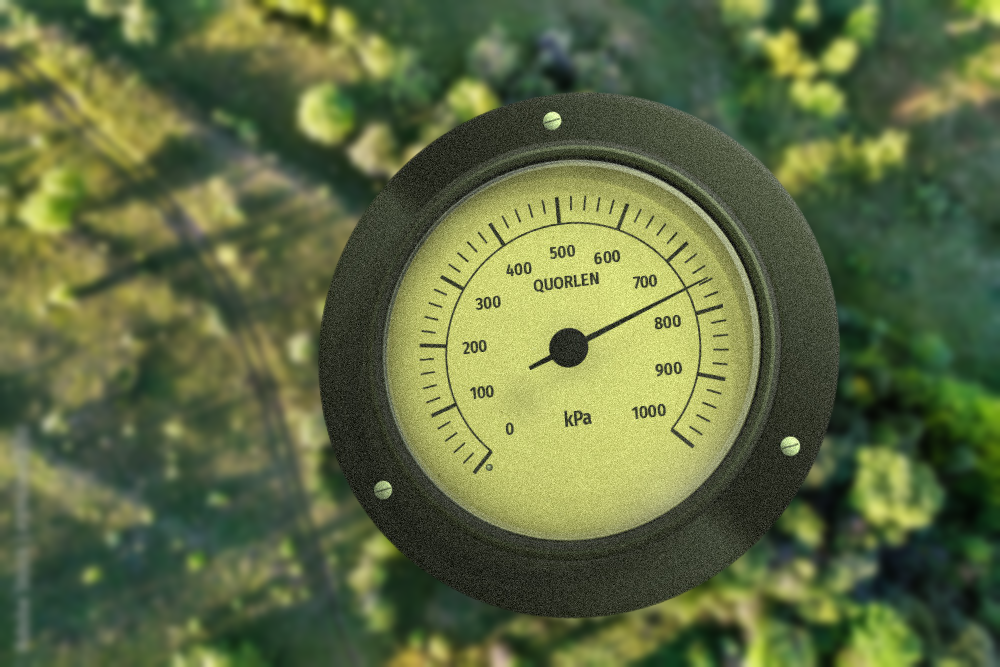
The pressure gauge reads 760 kPa
